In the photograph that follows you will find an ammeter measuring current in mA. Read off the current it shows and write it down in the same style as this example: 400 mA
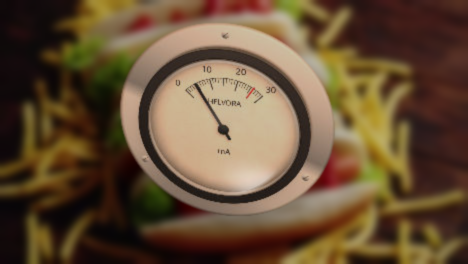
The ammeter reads 5 mA
